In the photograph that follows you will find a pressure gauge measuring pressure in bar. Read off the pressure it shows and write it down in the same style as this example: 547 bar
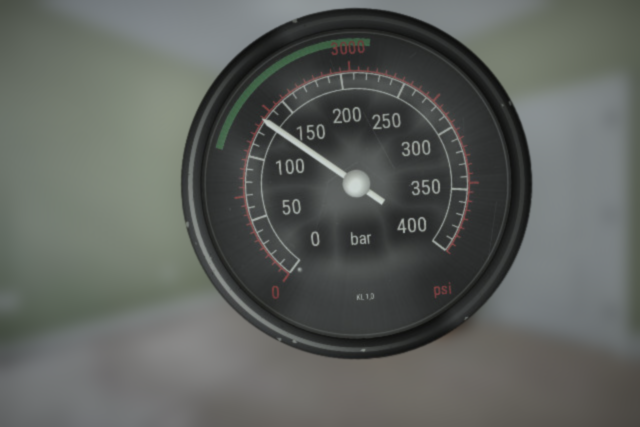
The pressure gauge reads 130 bar
